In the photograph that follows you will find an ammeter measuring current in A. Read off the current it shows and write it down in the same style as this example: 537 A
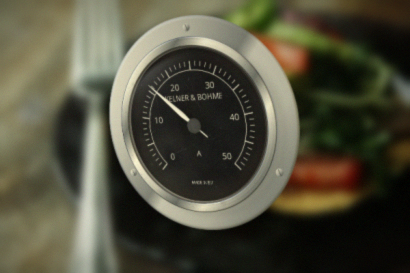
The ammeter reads 16 A
